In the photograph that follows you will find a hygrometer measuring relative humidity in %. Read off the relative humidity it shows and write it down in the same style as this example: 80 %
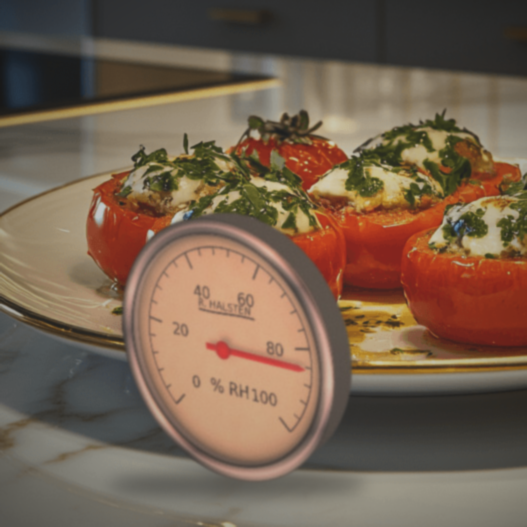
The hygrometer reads 84 %
